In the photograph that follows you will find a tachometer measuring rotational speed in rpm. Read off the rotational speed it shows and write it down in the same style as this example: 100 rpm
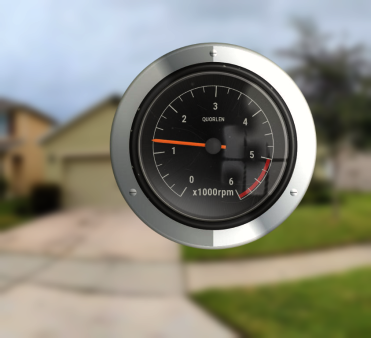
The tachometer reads 1250 rpm
